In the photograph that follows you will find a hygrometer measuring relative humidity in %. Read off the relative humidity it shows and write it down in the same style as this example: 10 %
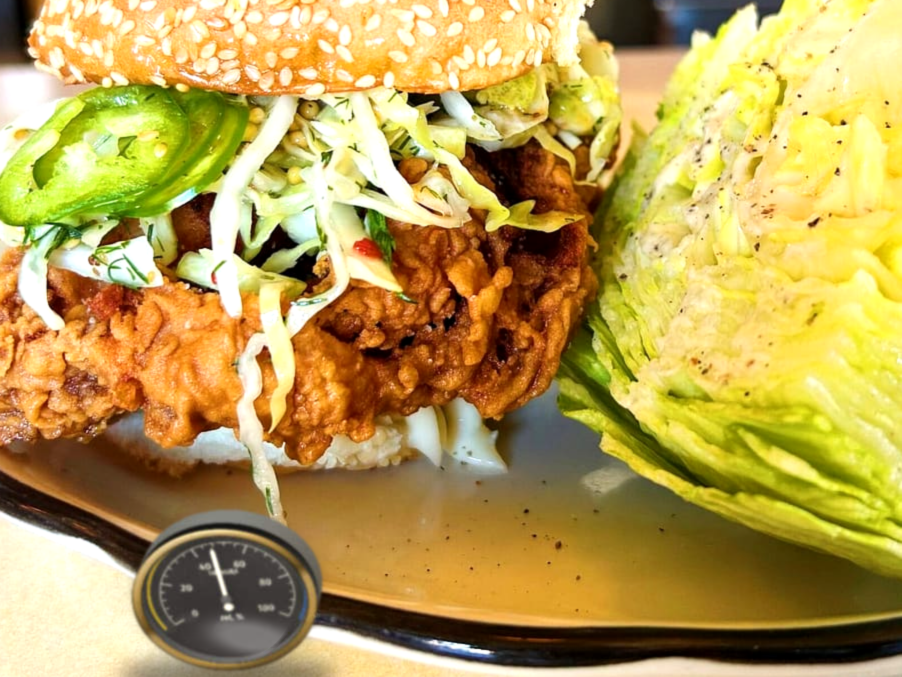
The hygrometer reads 48 %
